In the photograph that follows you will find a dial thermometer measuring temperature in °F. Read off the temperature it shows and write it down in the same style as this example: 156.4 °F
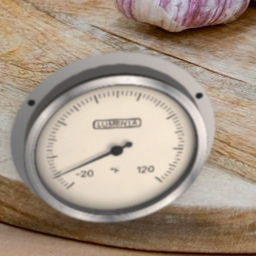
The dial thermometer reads -10 °F
